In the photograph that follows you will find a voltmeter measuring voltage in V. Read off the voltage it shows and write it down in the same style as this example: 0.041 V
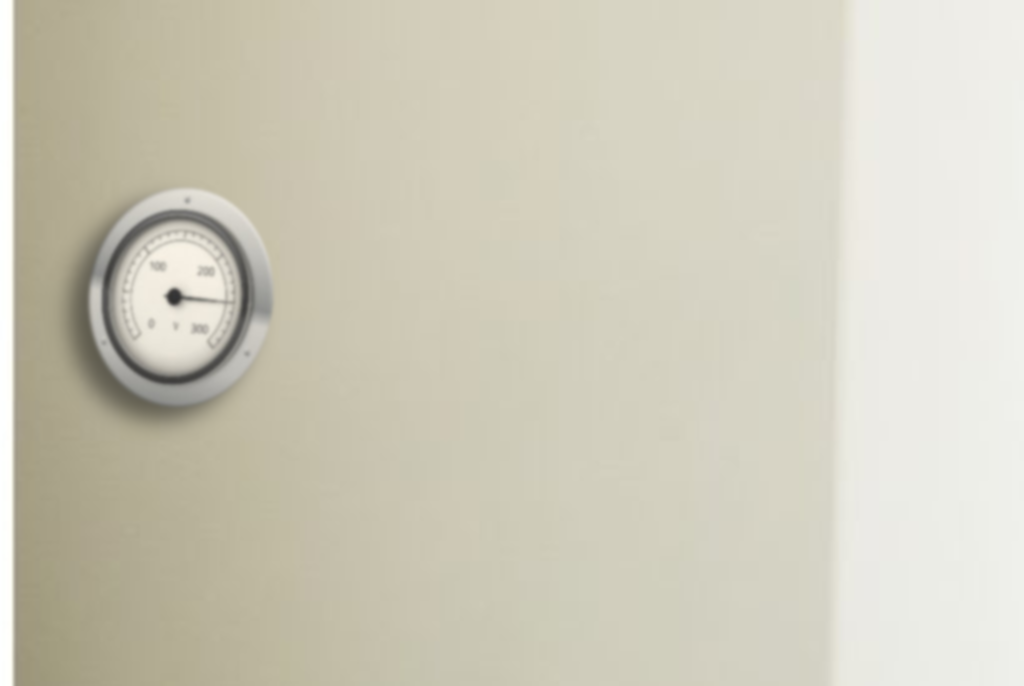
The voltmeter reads 250 V
